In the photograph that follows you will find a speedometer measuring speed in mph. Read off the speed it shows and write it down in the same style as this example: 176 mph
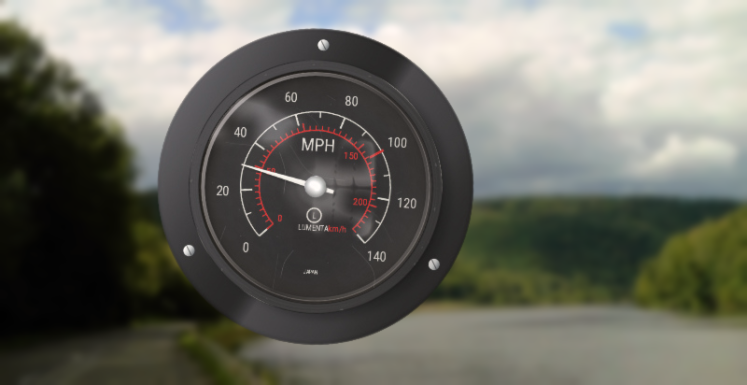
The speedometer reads 30 mph
